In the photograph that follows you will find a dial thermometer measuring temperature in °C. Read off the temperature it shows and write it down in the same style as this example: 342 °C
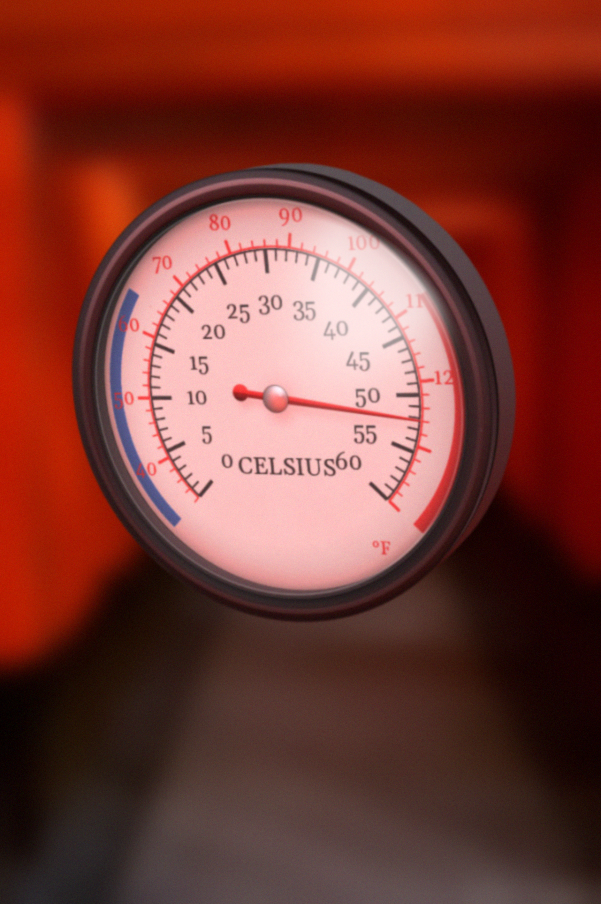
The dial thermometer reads 52 °C
